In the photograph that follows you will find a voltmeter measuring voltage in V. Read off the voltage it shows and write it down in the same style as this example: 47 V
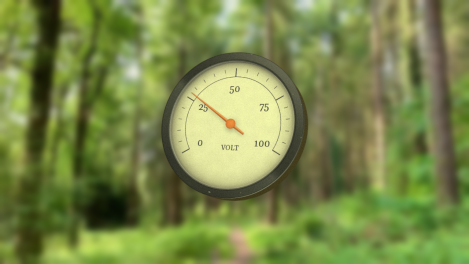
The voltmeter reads 27.5 V
